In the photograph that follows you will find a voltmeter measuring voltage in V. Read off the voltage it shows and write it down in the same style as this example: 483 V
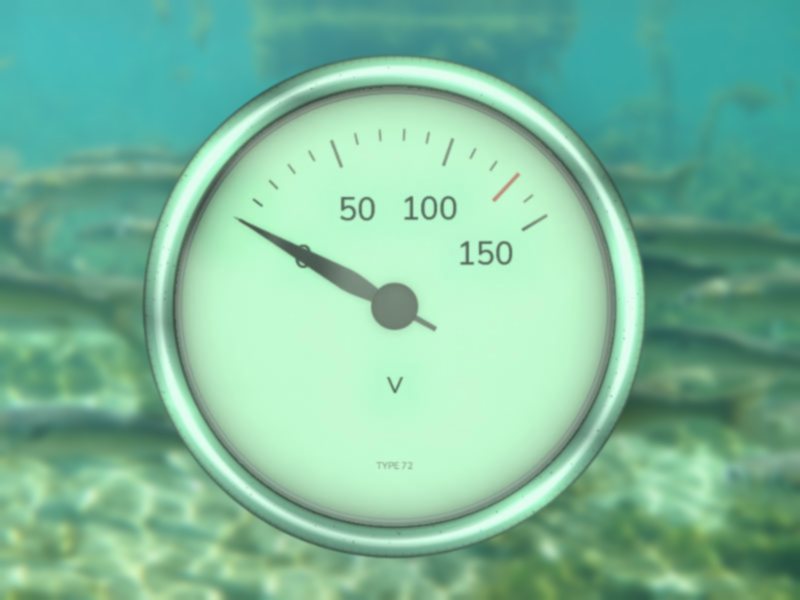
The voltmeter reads 0 V
